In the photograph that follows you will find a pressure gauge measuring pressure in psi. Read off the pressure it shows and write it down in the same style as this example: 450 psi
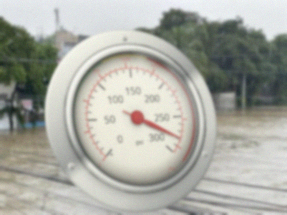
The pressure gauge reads 280 psi
